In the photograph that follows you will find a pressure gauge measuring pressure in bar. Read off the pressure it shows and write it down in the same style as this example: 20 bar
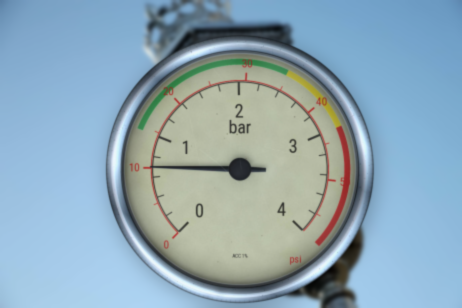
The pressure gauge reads 0.7 bar
